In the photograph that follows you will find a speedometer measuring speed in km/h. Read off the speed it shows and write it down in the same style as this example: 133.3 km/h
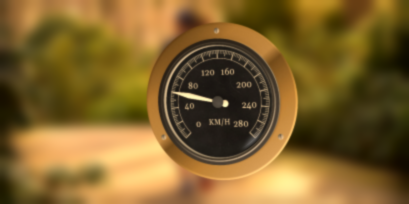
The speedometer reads 60 km/h
